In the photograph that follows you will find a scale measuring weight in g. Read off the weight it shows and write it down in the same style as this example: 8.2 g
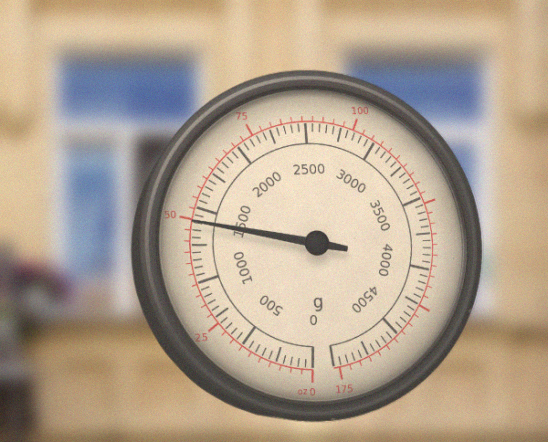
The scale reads 1400 g
